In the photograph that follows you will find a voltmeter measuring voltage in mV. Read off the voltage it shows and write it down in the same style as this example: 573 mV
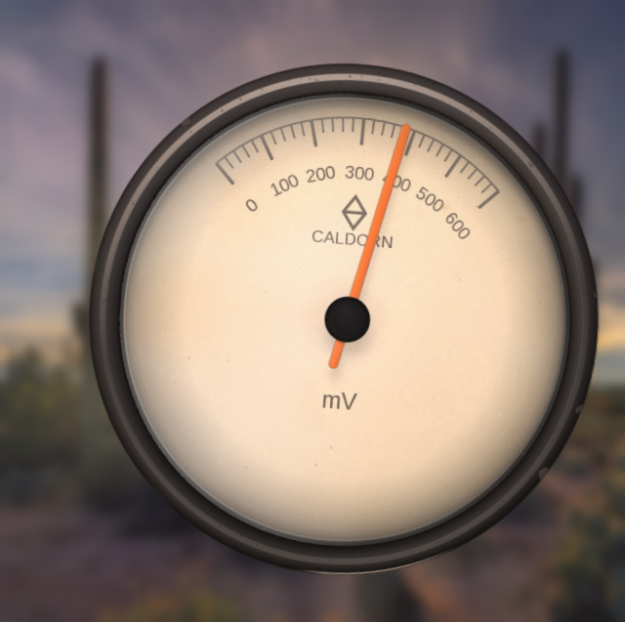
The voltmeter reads 380 mV
